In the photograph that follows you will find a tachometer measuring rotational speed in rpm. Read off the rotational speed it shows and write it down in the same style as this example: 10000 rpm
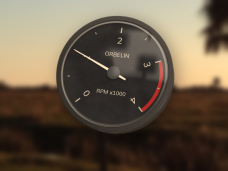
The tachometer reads 1000 rpm
